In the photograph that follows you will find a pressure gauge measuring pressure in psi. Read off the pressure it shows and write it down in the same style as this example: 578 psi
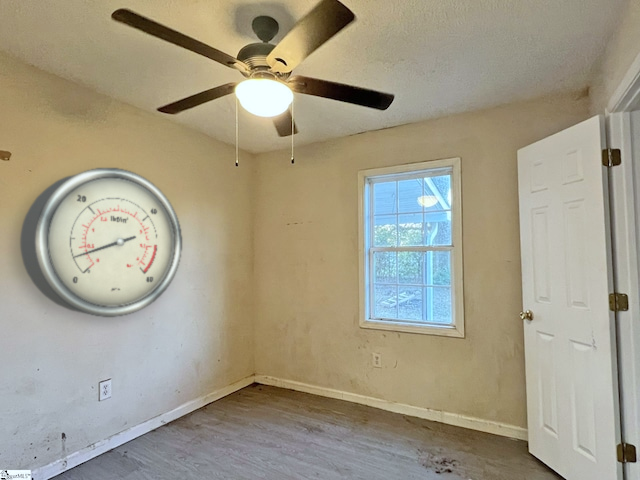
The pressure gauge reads 5 psi
